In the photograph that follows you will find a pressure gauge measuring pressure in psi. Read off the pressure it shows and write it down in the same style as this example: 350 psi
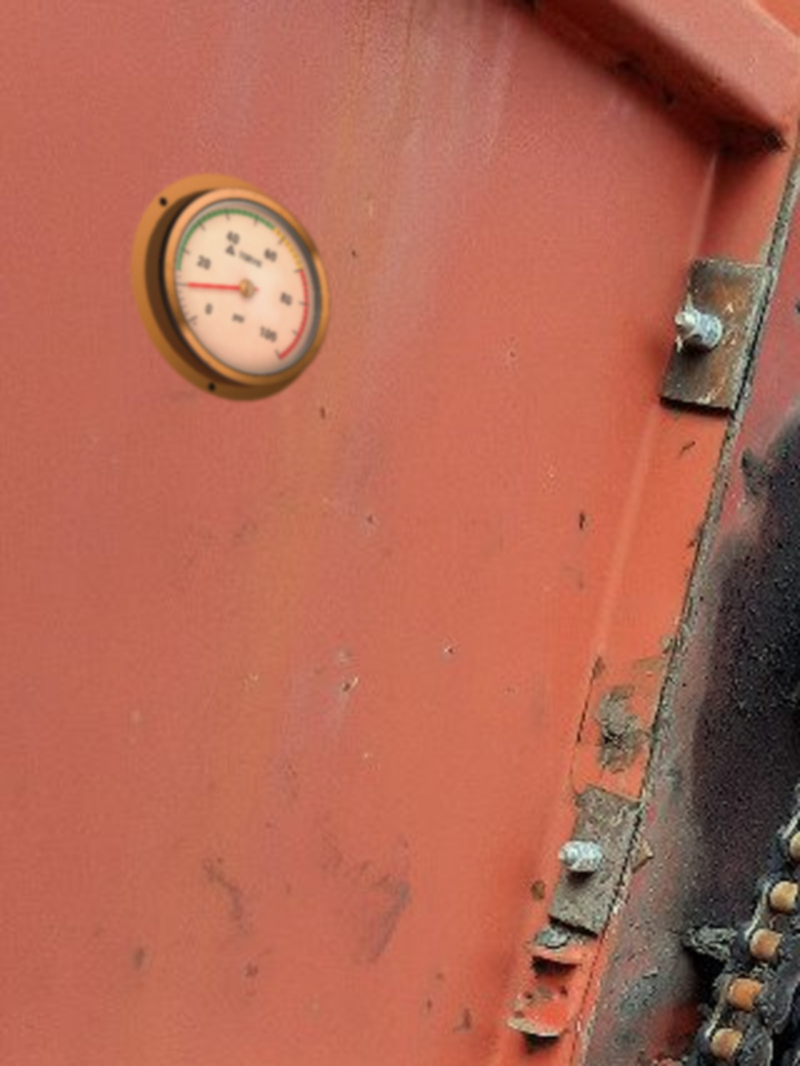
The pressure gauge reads 10 psi
